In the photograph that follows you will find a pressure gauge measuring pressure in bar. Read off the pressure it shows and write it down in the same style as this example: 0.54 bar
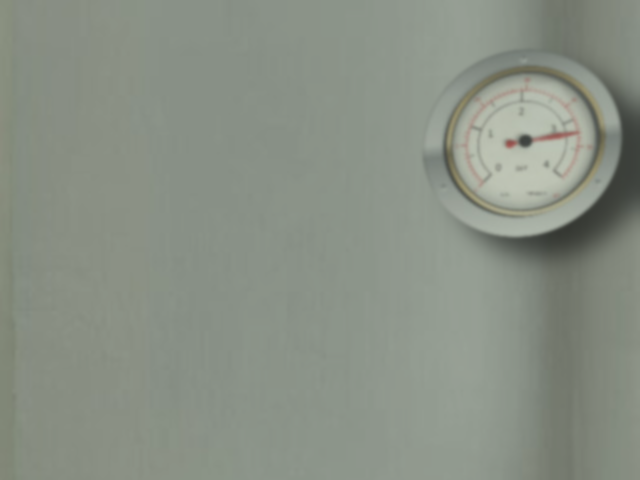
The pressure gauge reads 3.25 bar
